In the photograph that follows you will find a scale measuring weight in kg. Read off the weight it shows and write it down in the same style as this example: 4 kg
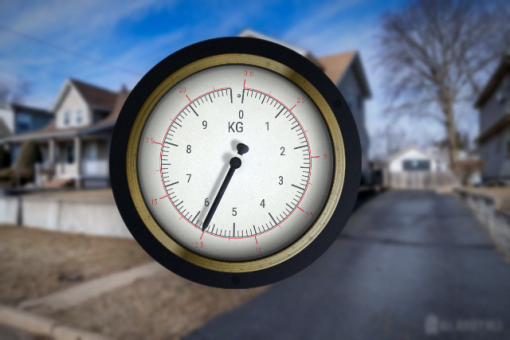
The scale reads 5.7 kg
